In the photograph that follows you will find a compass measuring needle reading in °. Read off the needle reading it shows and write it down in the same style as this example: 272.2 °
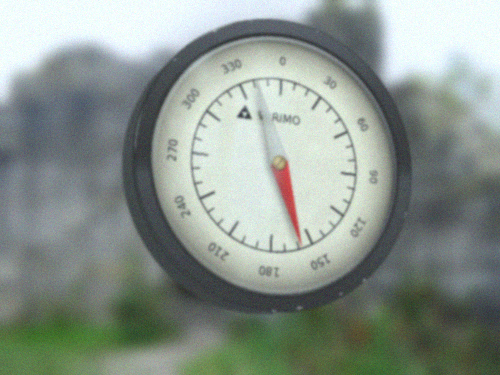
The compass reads 160 °
